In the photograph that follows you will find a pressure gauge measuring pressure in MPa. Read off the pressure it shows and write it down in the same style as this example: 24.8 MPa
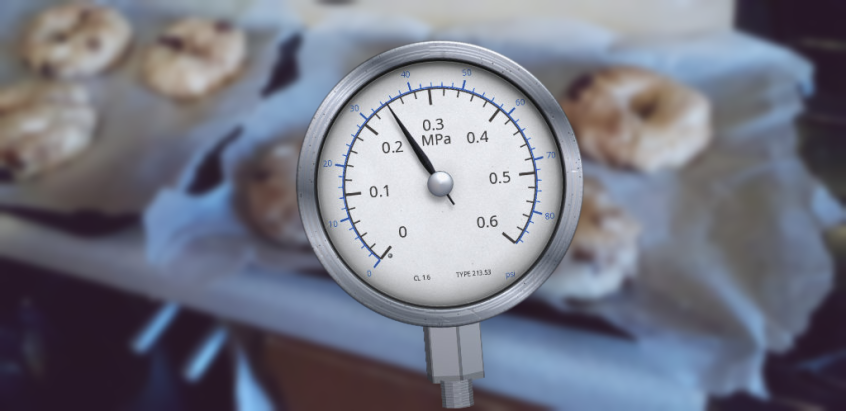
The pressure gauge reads 0.24 MPa
